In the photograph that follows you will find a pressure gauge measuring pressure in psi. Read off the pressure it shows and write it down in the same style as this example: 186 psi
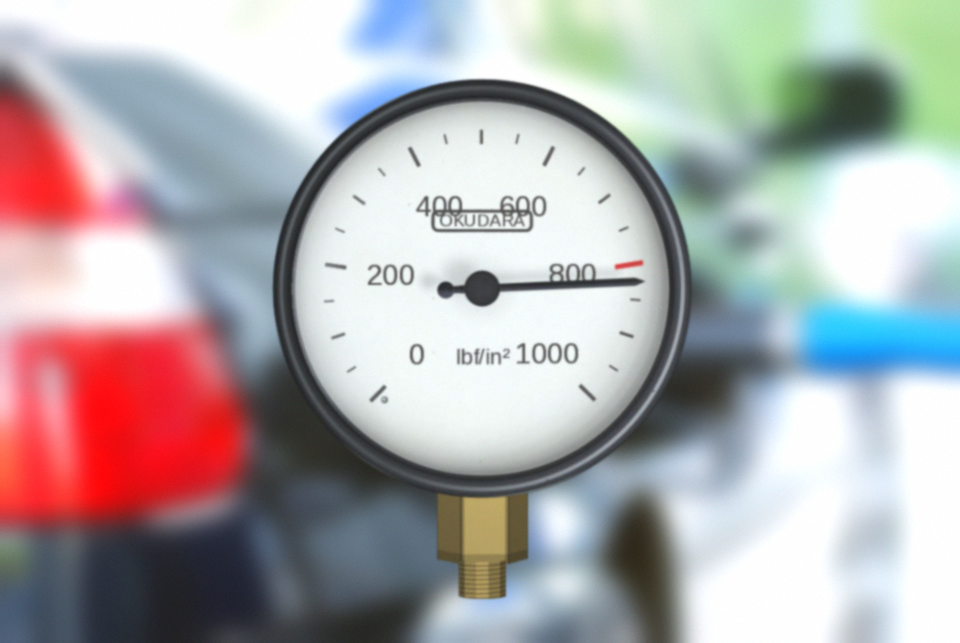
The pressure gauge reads 825 psi
